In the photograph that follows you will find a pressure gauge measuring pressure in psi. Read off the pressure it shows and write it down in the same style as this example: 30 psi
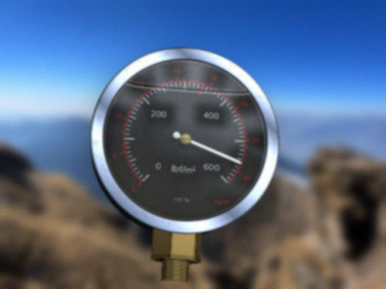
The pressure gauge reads 550 psi
